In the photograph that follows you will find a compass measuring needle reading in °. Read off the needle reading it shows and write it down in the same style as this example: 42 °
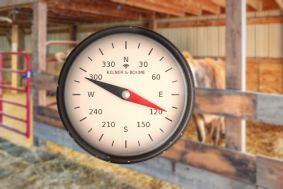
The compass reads 112.5 °
